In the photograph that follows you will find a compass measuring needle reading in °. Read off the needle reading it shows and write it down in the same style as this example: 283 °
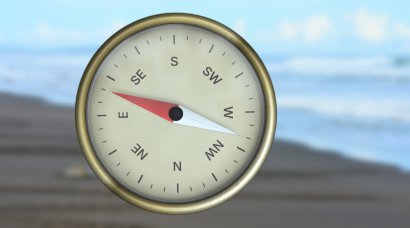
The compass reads 110 °
